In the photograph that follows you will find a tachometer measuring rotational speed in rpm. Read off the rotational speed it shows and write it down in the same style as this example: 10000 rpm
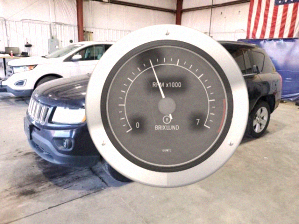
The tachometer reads 3000 rpm
